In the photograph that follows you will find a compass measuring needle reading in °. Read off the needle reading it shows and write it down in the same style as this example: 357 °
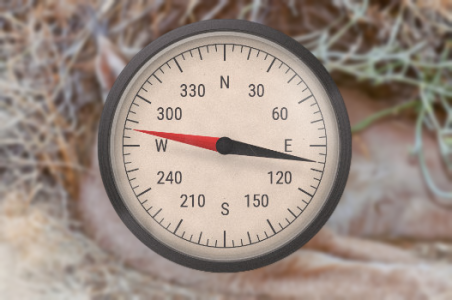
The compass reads 280 °
